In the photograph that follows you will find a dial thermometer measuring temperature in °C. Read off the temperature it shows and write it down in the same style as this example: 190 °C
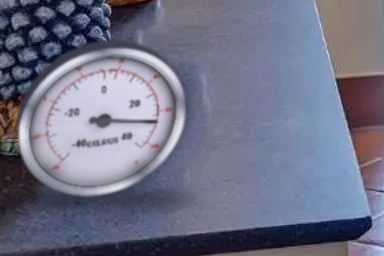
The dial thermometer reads 30 °C
